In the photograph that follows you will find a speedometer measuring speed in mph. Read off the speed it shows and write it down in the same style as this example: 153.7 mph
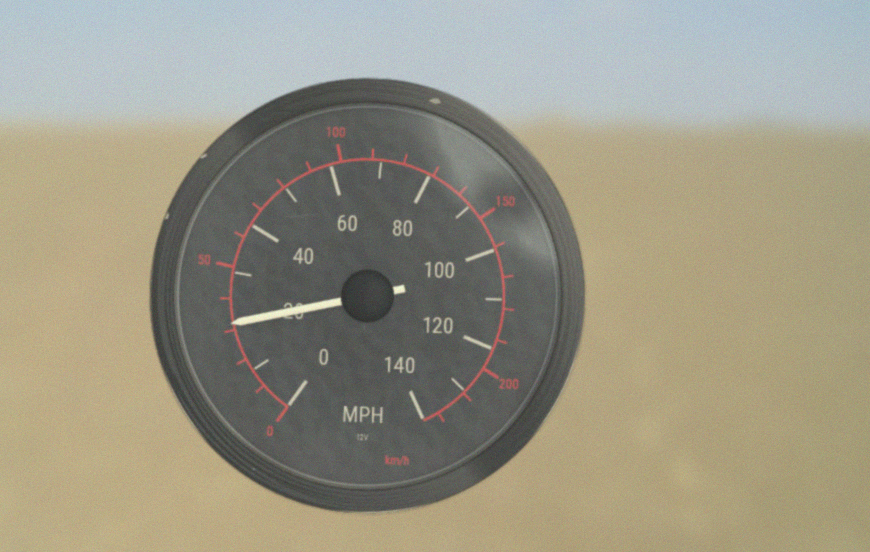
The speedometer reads 20 mph
